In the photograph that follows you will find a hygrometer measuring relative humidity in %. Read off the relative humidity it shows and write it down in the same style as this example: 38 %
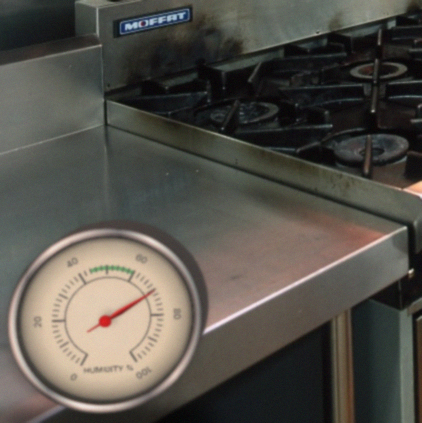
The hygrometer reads 70 %
